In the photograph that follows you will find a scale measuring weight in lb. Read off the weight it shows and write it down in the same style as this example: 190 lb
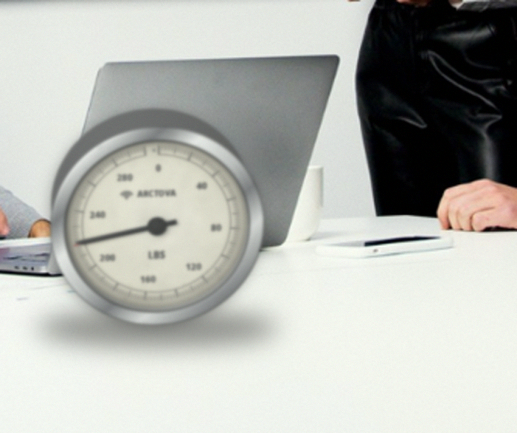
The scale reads 220 lb
